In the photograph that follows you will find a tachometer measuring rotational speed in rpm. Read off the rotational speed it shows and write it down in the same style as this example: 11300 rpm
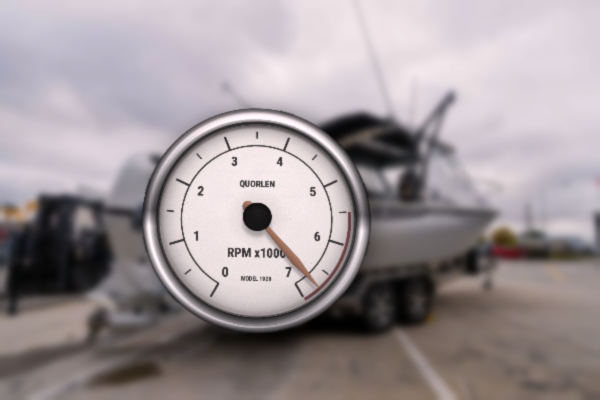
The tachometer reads 6750 rpm
